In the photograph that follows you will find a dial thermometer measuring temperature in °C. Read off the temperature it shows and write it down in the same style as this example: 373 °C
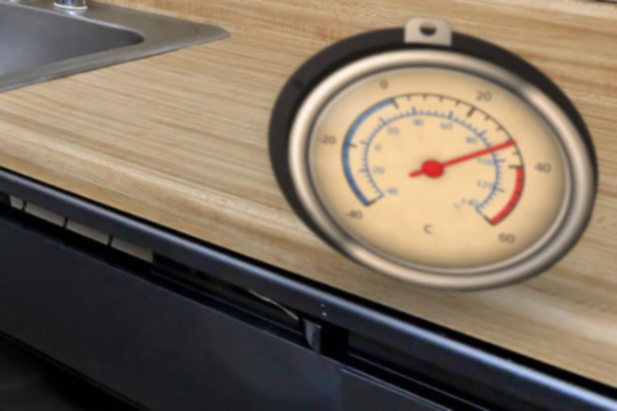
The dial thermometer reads 32 °C
